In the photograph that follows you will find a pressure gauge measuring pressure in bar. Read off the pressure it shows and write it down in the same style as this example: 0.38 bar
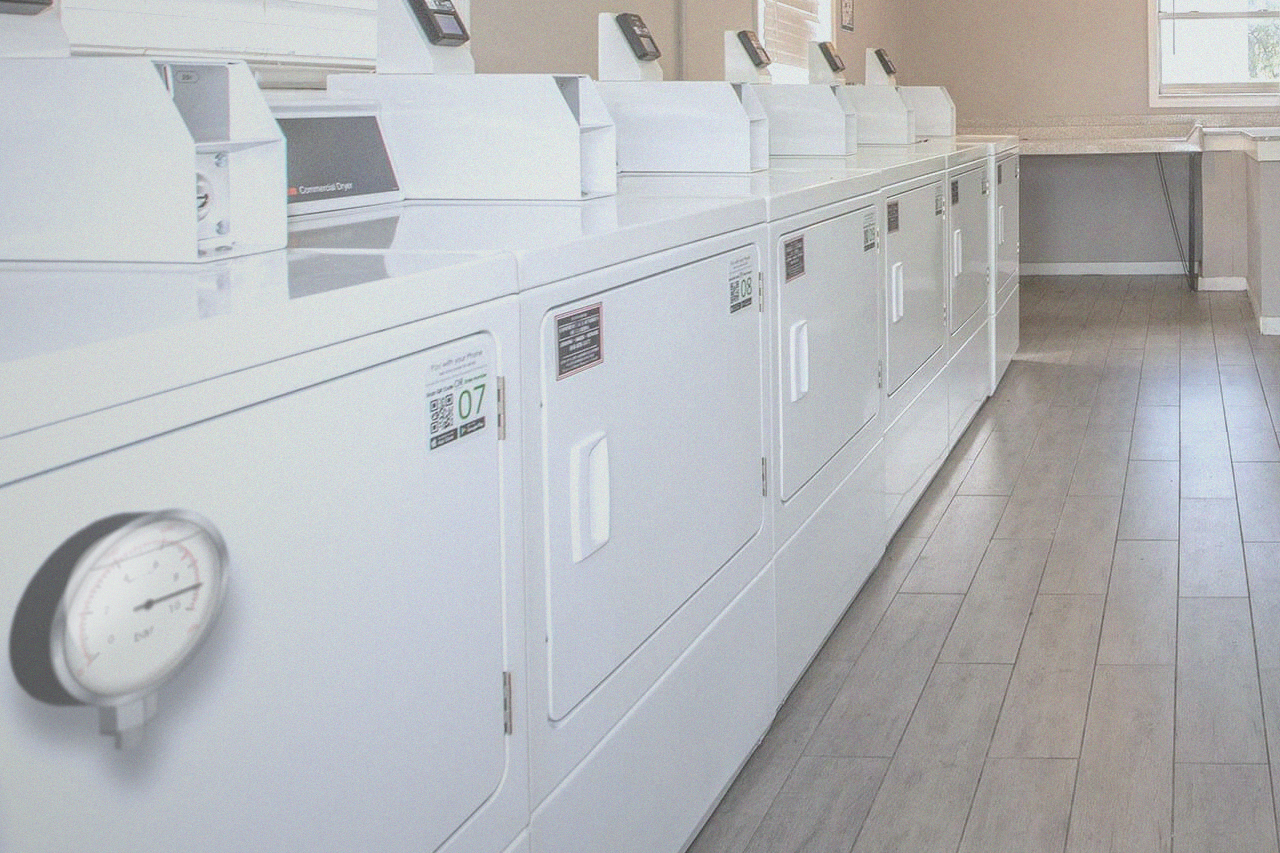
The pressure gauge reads 9 bar
